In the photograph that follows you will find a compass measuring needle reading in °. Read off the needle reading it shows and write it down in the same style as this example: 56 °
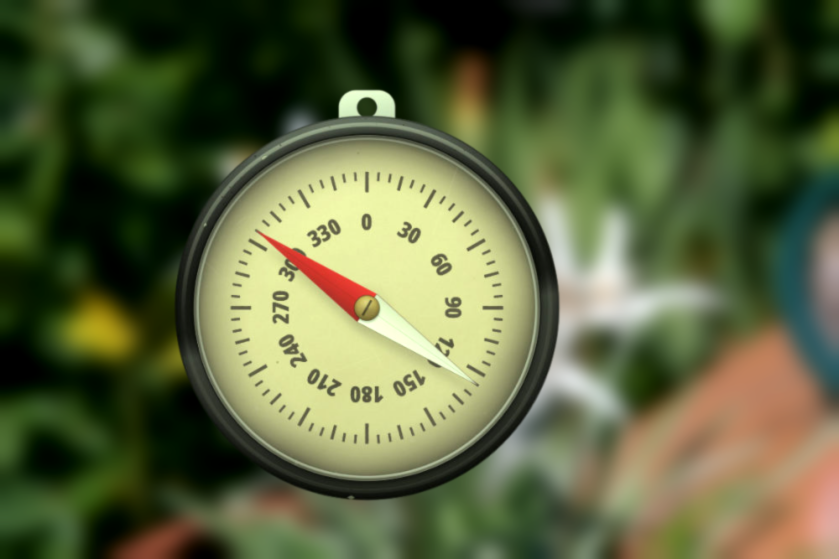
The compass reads 305 °
